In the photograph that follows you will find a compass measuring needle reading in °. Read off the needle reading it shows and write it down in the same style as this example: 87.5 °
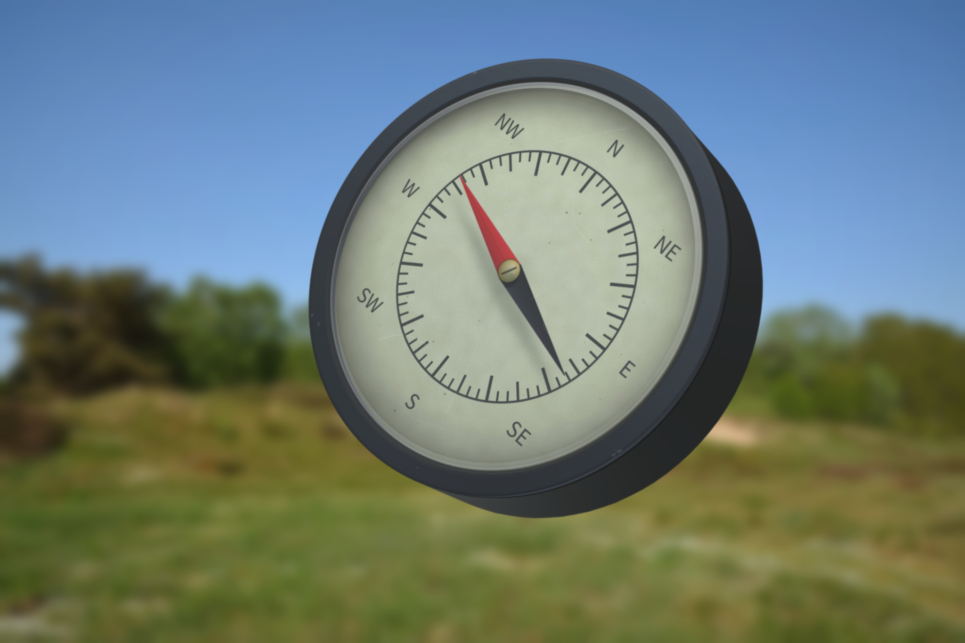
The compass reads 290 °
